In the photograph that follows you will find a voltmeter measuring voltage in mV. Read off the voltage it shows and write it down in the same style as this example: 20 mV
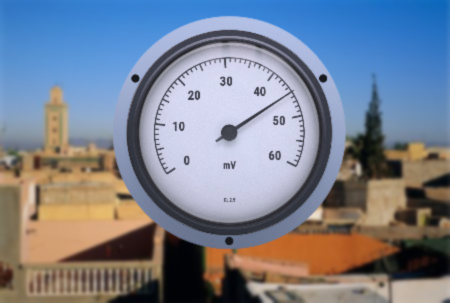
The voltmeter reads 45 mV
